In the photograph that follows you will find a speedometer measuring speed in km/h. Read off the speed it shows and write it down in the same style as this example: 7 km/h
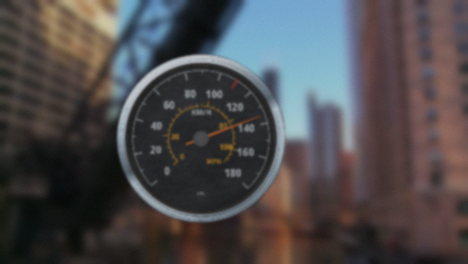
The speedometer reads 135 km/h
